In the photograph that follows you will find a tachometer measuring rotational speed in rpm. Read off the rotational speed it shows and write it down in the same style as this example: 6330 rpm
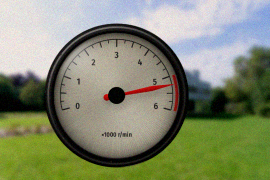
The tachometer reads 5250 rpm
